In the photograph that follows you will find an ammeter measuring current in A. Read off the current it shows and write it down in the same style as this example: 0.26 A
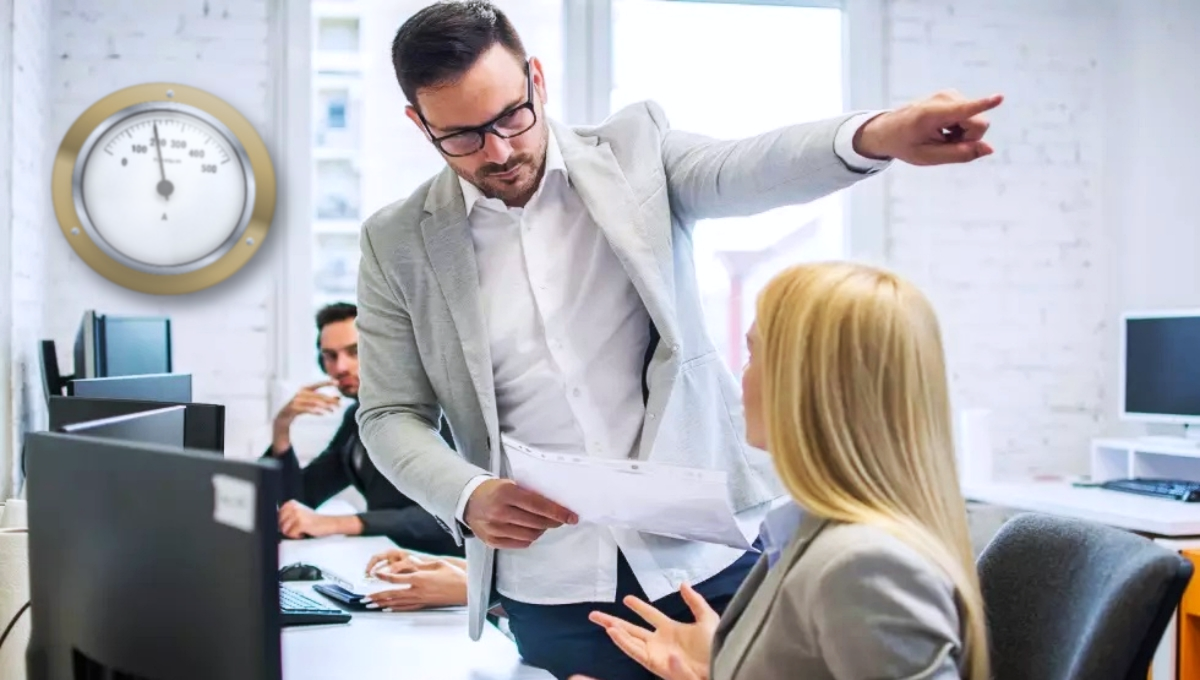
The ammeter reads 200 A
